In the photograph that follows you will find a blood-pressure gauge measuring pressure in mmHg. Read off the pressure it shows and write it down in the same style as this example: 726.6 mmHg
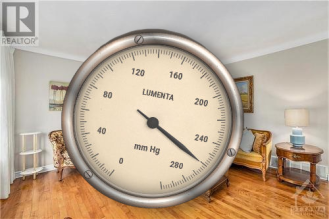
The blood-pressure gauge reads 260 mmHg
